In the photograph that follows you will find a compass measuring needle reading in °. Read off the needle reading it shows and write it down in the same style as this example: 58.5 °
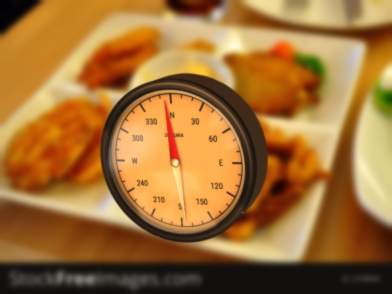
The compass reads 355 °
